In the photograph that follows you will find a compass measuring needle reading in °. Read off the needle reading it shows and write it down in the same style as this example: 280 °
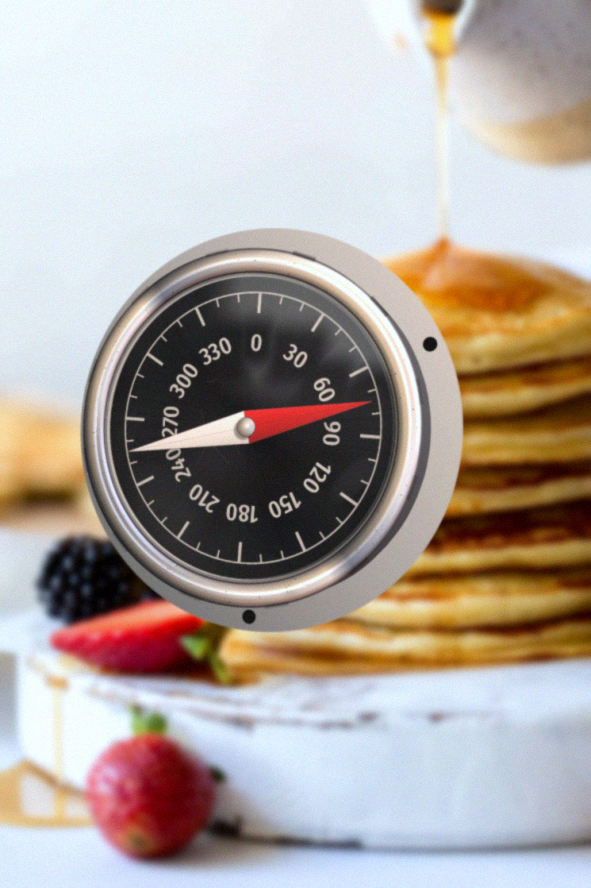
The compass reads 75 °
